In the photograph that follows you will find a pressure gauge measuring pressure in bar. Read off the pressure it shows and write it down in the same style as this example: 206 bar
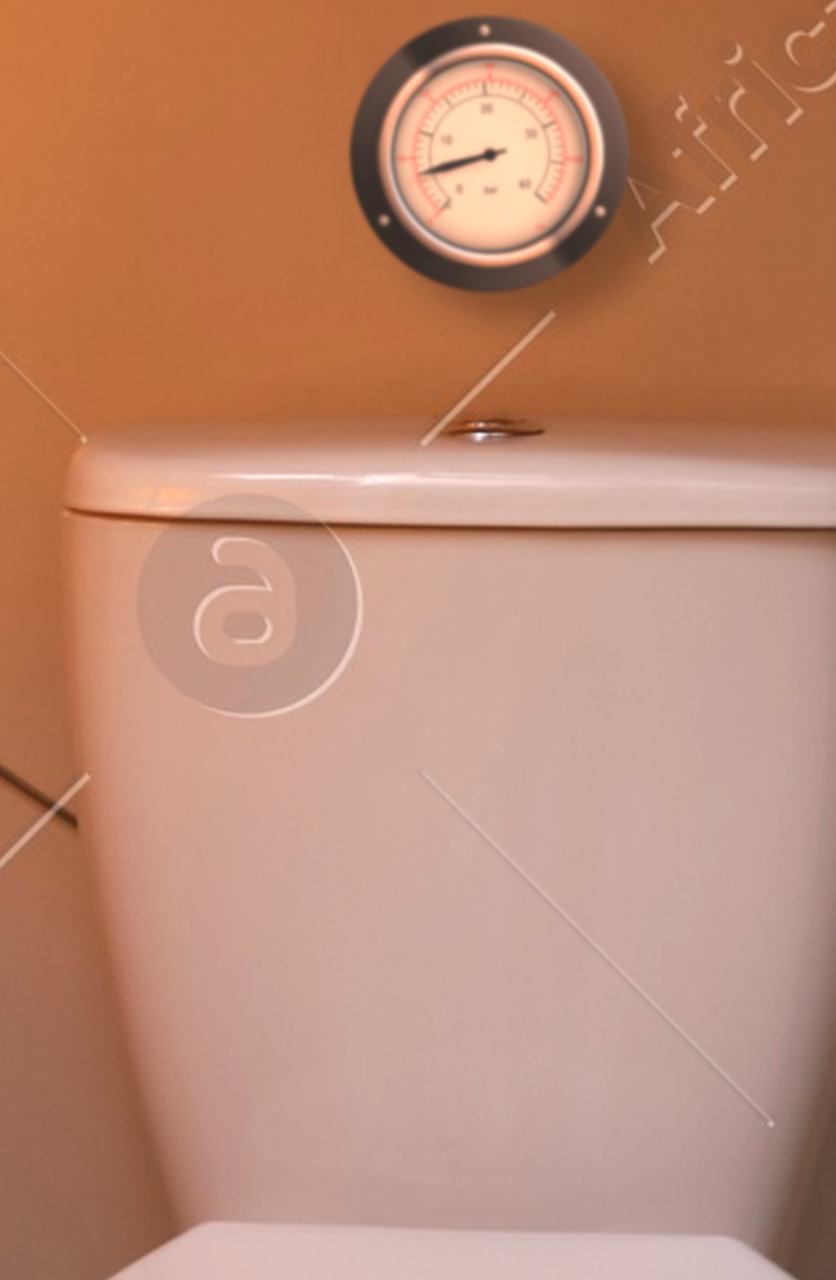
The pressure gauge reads 5 bar
